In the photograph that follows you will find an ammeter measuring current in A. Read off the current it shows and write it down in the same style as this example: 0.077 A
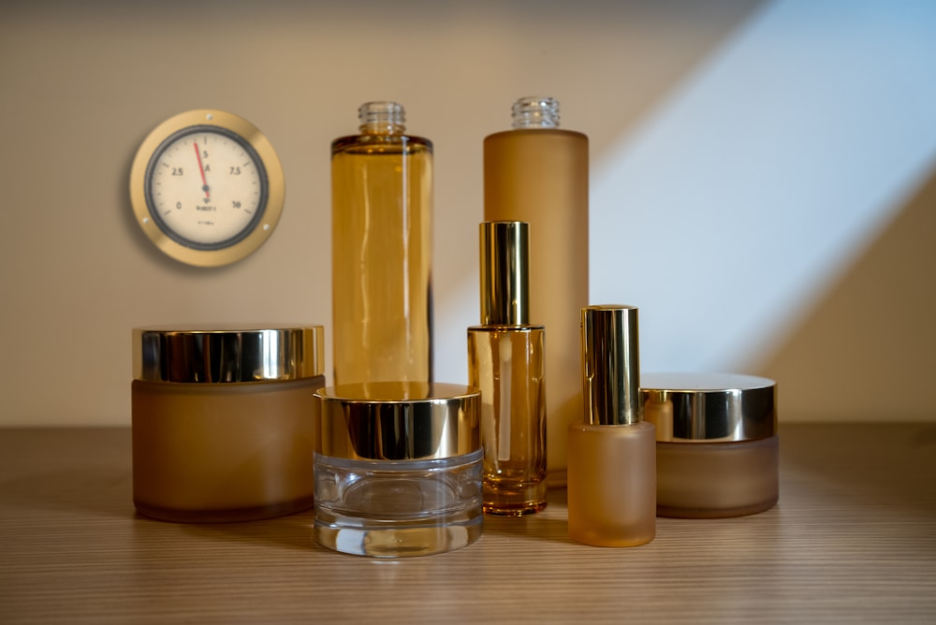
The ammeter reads 4.5 A
